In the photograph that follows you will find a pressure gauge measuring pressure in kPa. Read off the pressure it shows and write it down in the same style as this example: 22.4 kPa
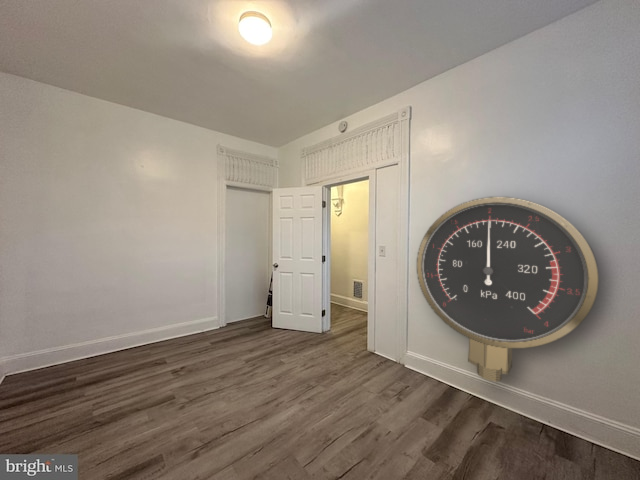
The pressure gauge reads 200 kPa
